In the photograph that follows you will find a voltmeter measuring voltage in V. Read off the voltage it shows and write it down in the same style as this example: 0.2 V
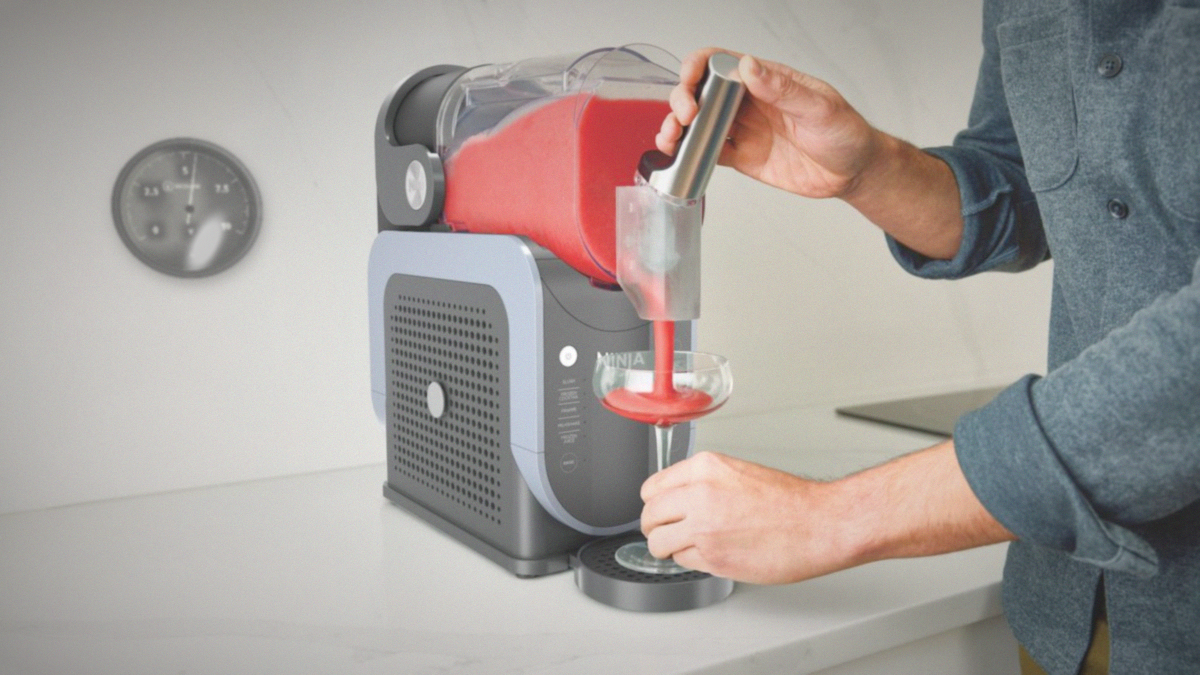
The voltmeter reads 5.5 V
